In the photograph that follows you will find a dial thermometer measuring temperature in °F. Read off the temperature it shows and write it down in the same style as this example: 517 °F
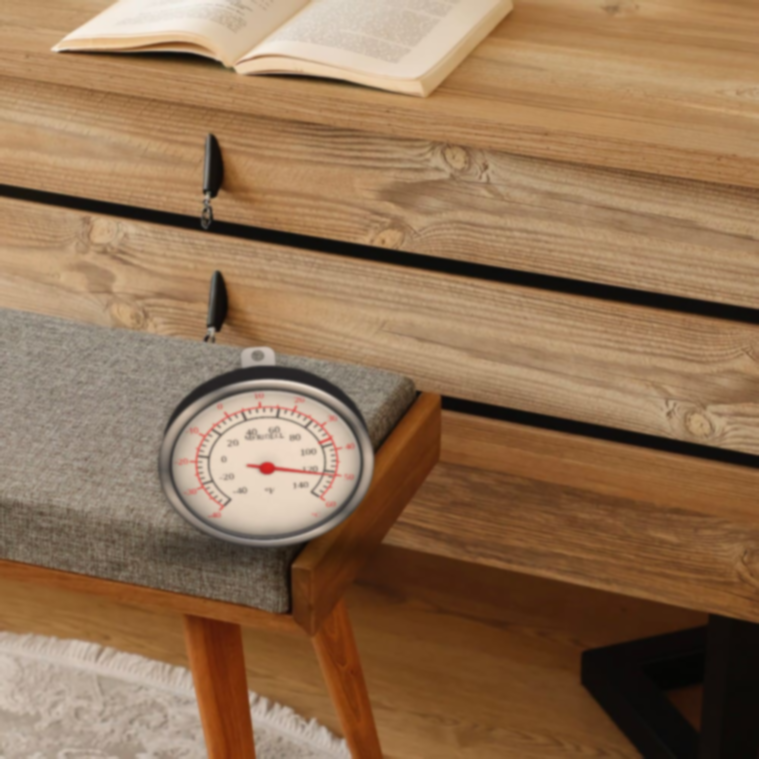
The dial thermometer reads 120 °F
